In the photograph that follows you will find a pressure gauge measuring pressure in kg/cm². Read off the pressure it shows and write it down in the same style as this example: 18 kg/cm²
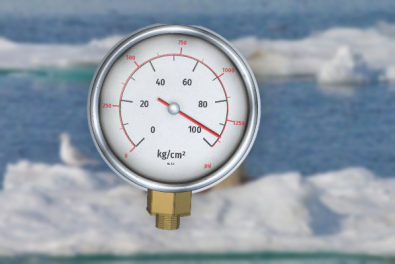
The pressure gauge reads 95 kg/cm²
